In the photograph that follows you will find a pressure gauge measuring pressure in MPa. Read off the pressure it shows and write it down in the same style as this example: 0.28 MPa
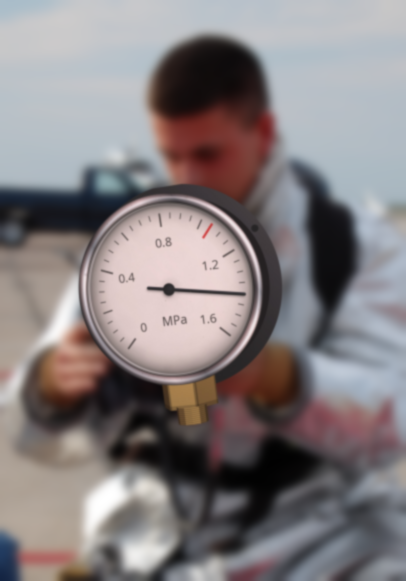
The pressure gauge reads 1.4 MPa
